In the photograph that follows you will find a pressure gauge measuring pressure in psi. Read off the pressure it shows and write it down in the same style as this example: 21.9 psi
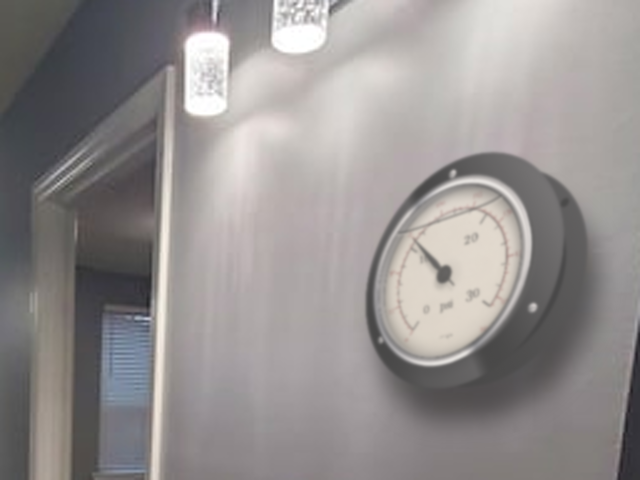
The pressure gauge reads 11 psi
